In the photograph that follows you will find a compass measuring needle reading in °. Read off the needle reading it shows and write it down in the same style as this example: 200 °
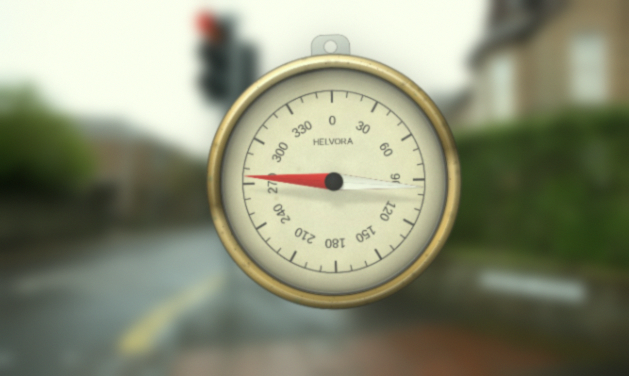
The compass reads 275 °
